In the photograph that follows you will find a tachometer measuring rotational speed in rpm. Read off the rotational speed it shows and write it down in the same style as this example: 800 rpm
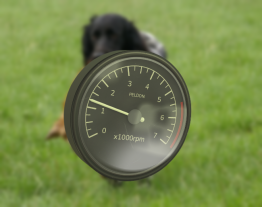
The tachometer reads 1250 rpm
